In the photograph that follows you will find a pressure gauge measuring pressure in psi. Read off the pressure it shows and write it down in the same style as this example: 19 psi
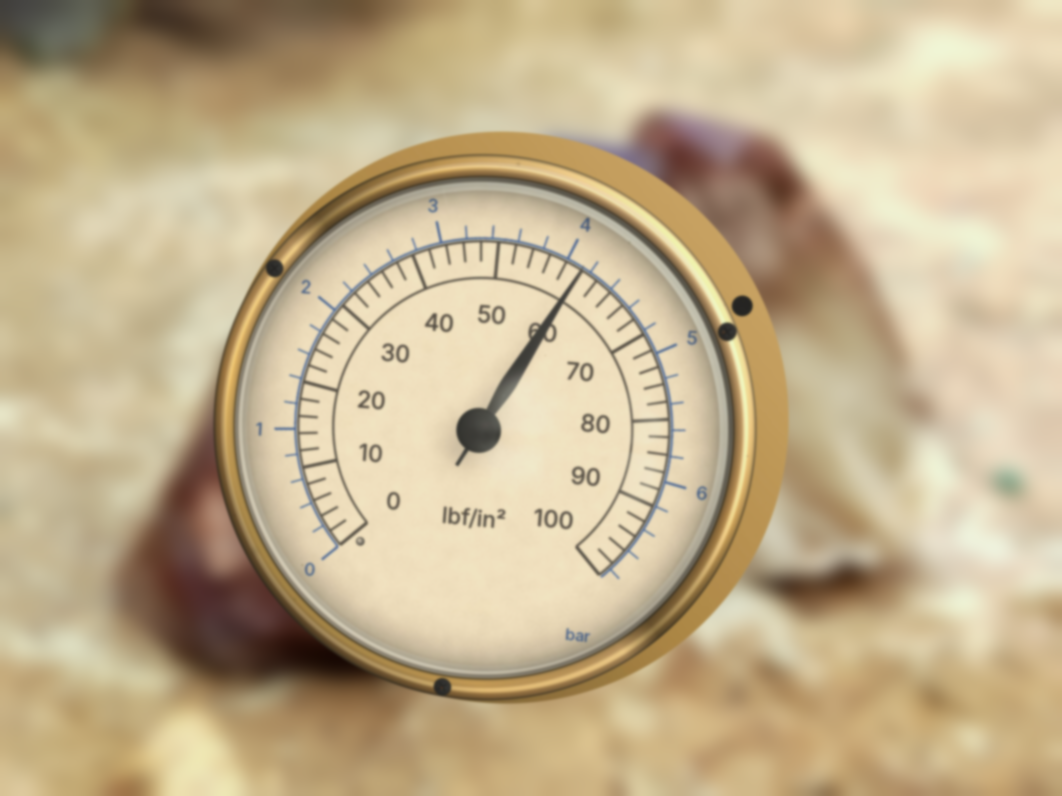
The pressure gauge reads 60 psi
